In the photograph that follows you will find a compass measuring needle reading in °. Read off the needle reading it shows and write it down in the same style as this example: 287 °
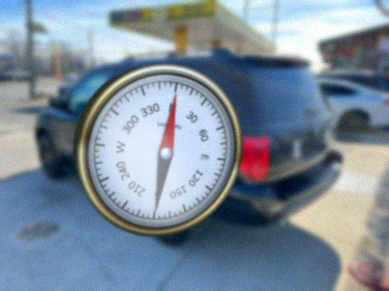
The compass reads 0 °
